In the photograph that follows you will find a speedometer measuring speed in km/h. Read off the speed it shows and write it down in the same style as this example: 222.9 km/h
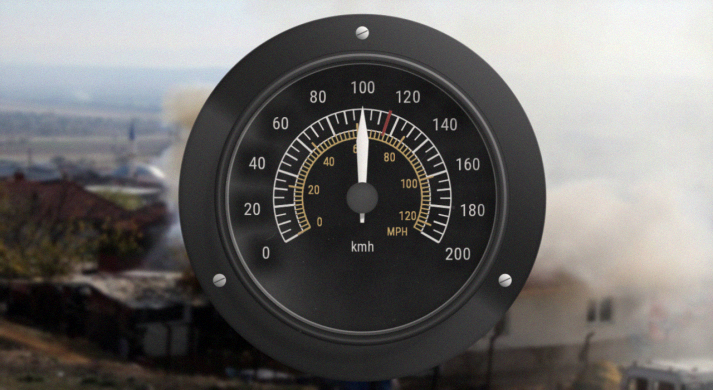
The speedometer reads 100 km/h
